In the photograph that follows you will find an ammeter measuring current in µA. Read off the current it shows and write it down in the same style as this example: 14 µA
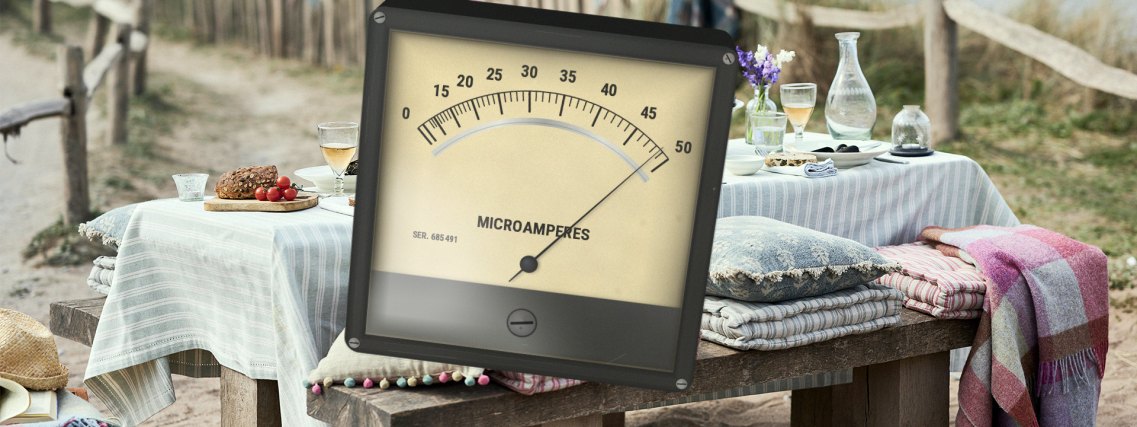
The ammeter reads 48.5 µA
